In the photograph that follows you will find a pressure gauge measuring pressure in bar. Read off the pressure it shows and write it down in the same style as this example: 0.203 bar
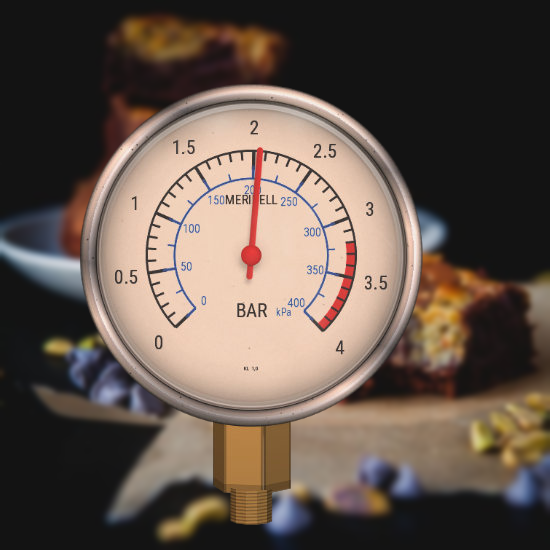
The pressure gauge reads 2.05 bar
